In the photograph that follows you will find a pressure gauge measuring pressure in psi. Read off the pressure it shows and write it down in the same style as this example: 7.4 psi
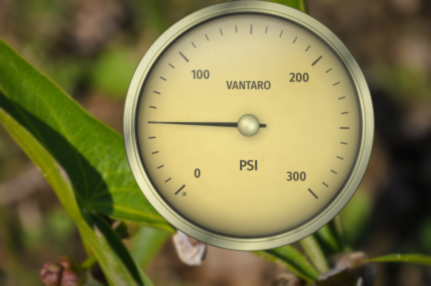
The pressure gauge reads 50 psi
